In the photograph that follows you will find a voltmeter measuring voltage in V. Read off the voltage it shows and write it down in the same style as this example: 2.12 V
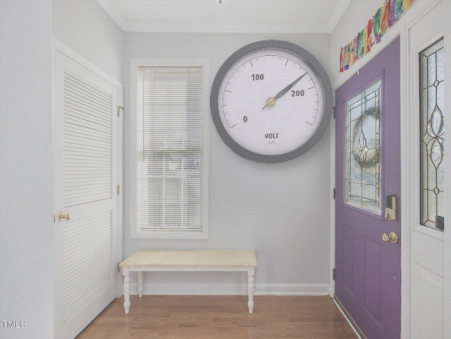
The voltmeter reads 180 V
